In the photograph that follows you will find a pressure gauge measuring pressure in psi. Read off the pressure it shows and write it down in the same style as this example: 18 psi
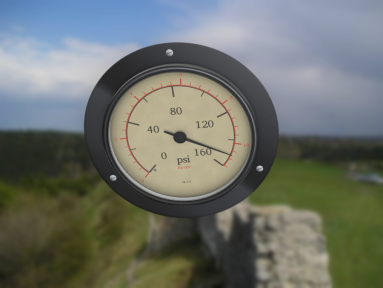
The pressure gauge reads 150 psi
